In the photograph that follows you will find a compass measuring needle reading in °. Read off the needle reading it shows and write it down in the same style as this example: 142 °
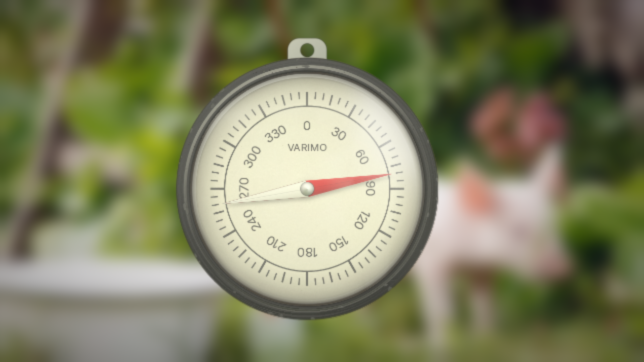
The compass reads 80 °
